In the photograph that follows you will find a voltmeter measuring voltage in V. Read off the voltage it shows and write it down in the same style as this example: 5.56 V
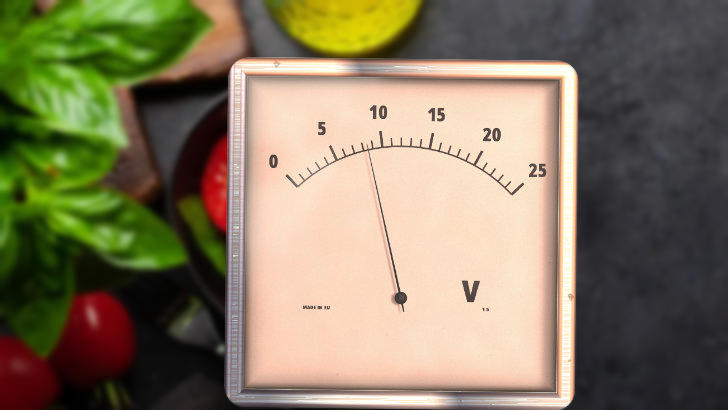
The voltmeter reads 8.5 V
